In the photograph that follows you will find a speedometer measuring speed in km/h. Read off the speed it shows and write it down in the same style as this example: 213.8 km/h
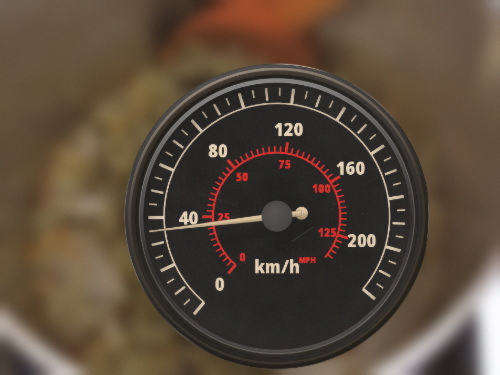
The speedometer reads 35 km/h
